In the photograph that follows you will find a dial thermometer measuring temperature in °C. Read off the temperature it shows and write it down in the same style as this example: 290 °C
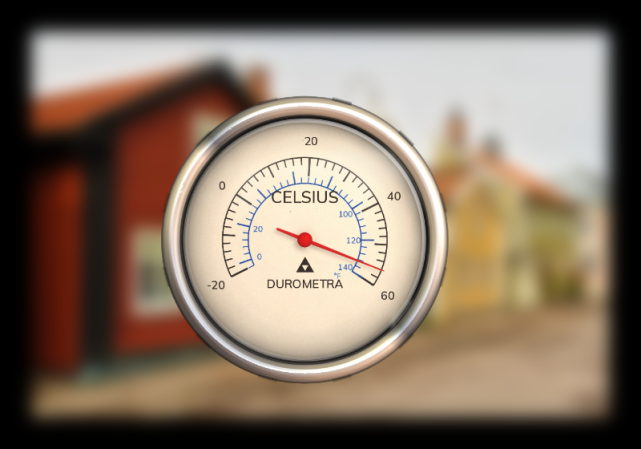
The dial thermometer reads 56 °C
